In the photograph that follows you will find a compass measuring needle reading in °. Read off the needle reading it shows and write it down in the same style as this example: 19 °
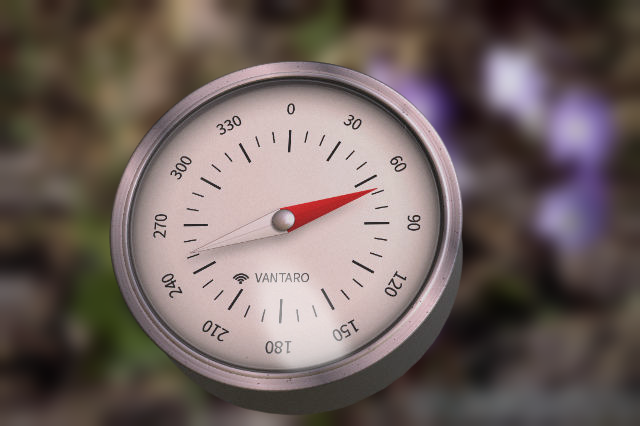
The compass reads 70 °
